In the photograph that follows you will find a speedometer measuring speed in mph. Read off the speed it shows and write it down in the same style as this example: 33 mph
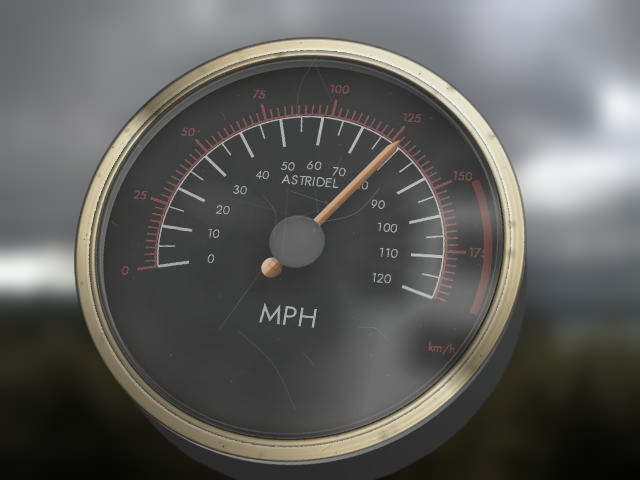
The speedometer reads 80 mph
